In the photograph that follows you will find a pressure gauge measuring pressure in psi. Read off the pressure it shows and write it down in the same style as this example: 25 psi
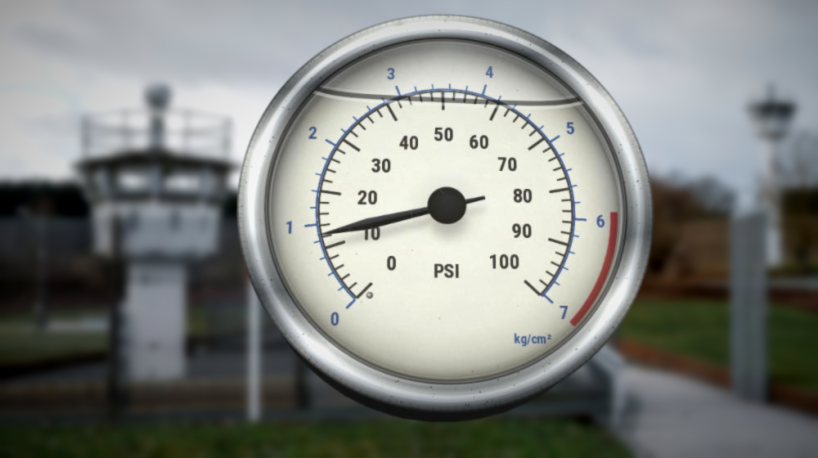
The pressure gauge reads 12 psi
